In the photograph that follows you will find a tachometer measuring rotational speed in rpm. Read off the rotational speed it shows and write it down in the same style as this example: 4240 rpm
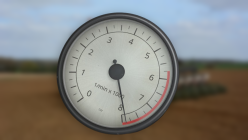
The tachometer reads 7875 rpm
